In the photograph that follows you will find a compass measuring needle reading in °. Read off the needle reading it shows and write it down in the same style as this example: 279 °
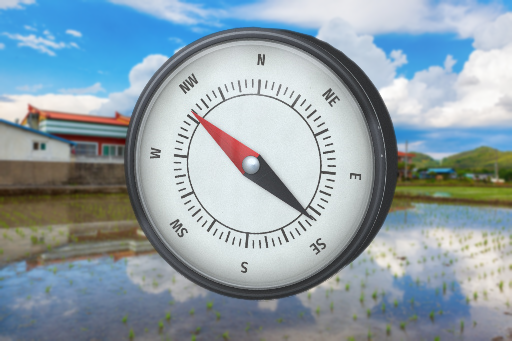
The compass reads 305 °
